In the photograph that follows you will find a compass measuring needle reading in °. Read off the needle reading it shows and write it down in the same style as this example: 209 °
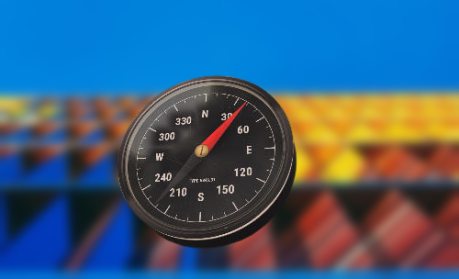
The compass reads 40 °
